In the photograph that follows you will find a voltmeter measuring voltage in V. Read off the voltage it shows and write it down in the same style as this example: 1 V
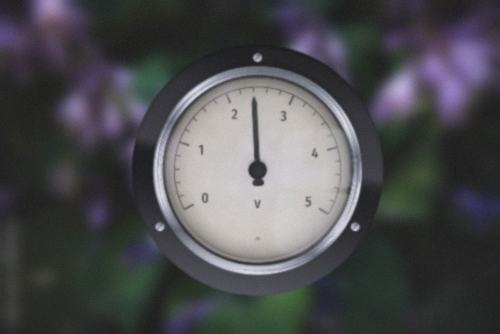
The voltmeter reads 2.4 V
